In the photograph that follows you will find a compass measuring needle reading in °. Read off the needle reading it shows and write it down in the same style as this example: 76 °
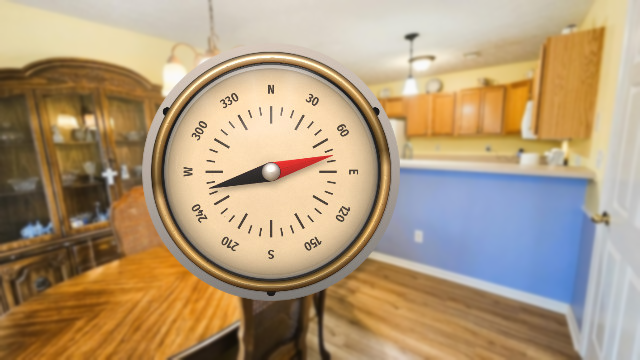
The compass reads 75 °
